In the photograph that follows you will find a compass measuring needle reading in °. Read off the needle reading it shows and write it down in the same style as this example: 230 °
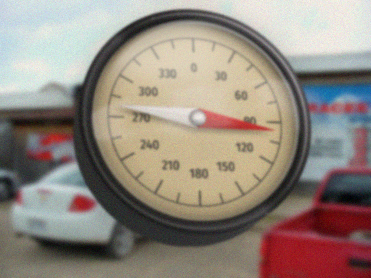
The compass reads 97.5 °
